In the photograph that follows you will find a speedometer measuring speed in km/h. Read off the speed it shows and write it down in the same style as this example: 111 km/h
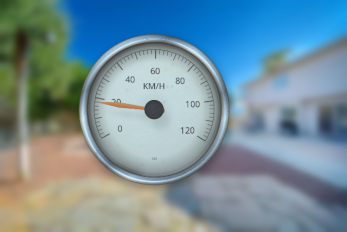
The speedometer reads 18 km/h
